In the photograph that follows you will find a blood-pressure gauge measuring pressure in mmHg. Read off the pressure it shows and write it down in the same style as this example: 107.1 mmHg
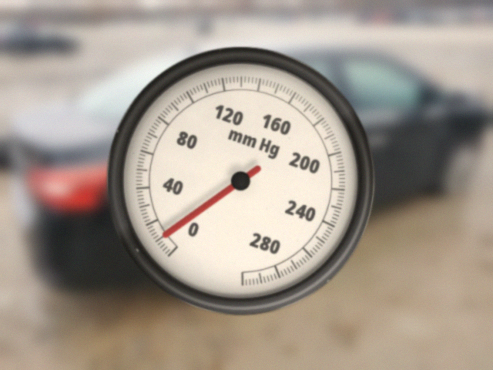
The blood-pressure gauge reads 10 mmHg
